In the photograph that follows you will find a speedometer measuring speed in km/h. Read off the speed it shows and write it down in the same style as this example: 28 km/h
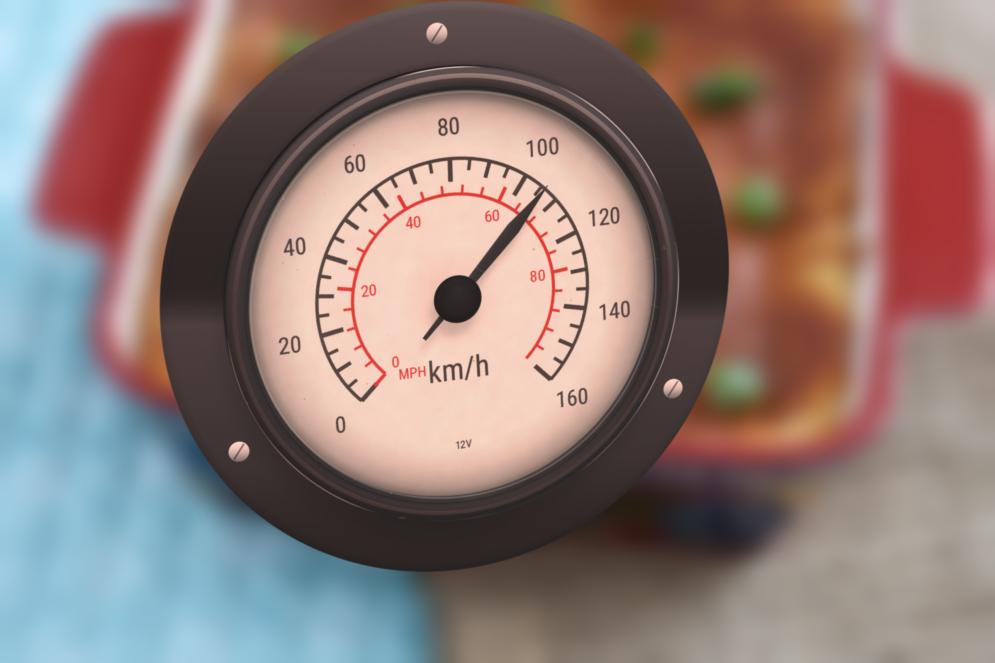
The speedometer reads 105 km/h
